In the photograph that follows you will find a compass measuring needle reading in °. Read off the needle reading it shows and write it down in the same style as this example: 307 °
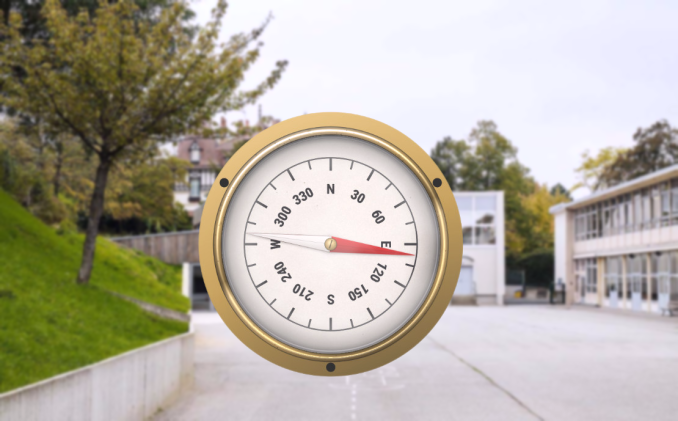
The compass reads 97.5 °
